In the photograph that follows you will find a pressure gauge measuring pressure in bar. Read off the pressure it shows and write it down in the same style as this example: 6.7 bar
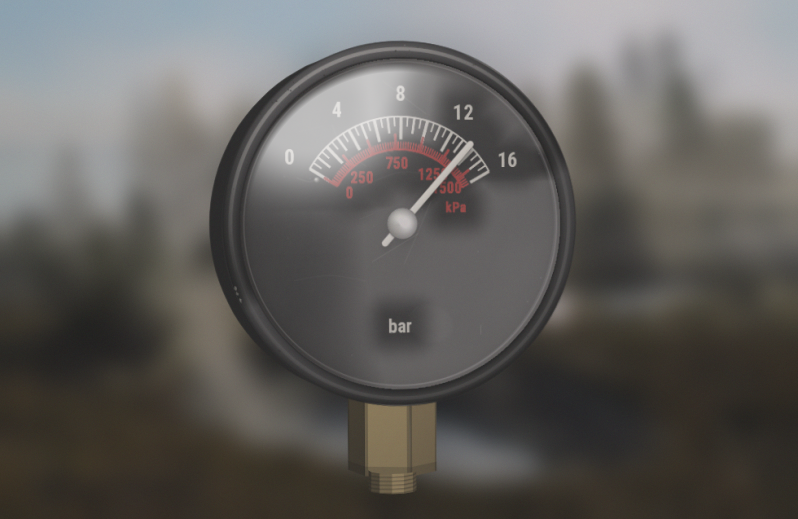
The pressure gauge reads 13.5 bar
